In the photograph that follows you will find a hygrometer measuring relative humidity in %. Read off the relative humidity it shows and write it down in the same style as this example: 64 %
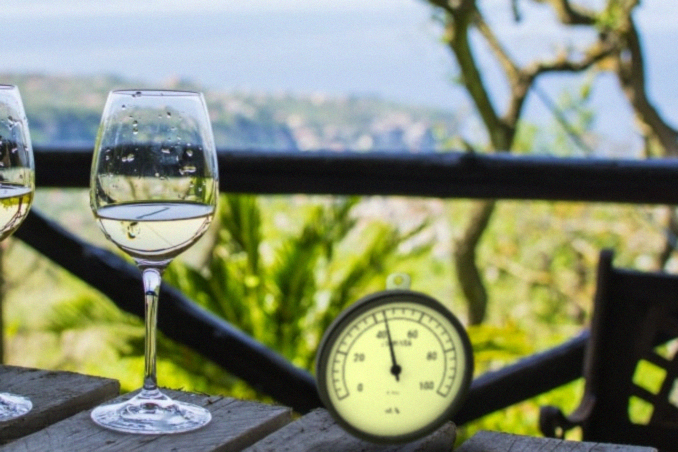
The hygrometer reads 44 %
